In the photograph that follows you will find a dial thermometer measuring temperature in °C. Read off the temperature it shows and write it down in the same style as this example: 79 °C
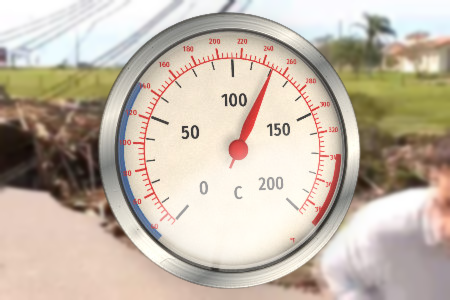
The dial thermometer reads 120 °C
